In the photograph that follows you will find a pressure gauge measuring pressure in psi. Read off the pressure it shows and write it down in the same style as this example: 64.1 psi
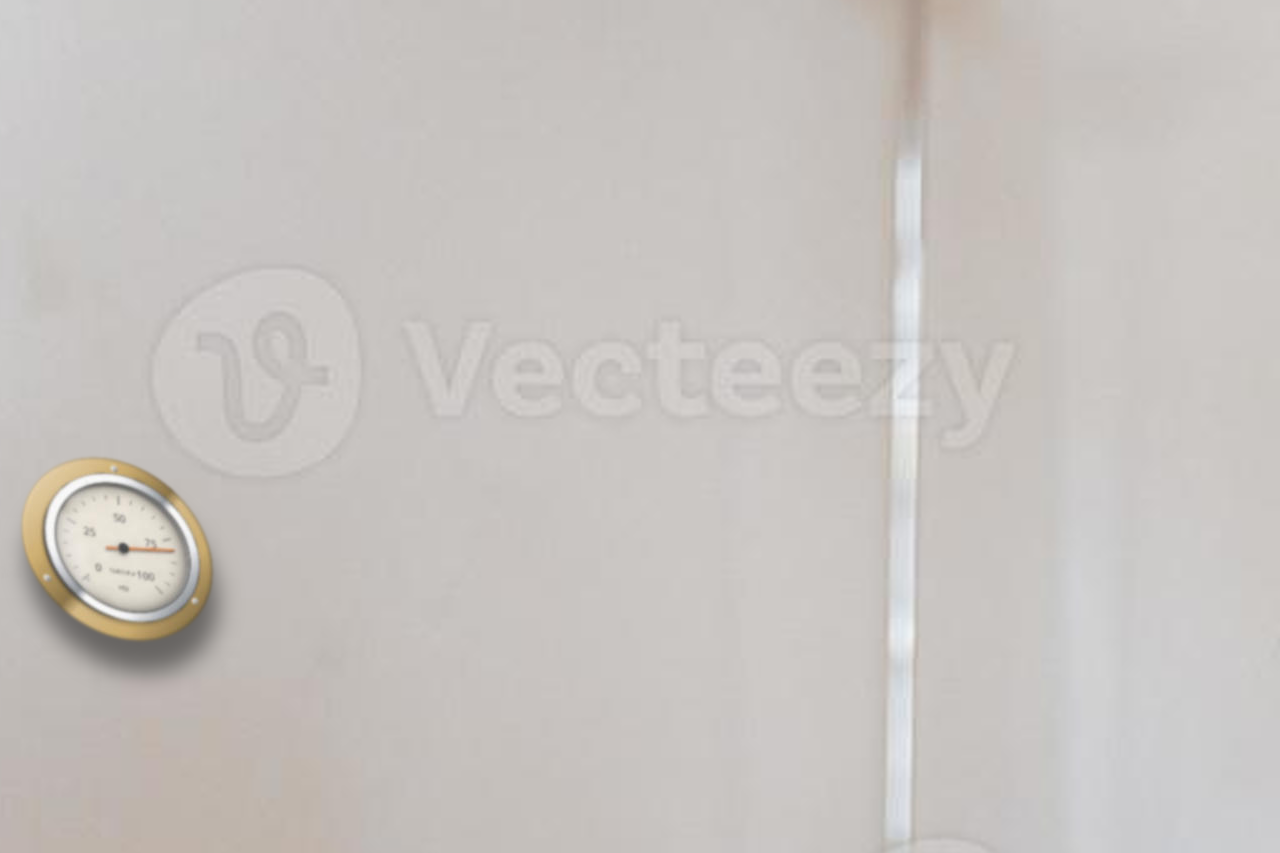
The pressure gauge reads 80 psi
